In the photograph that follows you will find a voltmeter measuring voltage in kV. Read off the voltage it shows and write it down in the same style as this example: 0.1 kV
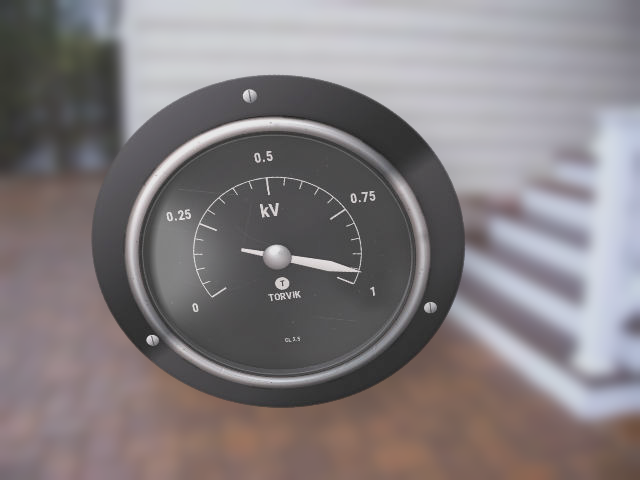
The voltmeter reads 0.95 kV
